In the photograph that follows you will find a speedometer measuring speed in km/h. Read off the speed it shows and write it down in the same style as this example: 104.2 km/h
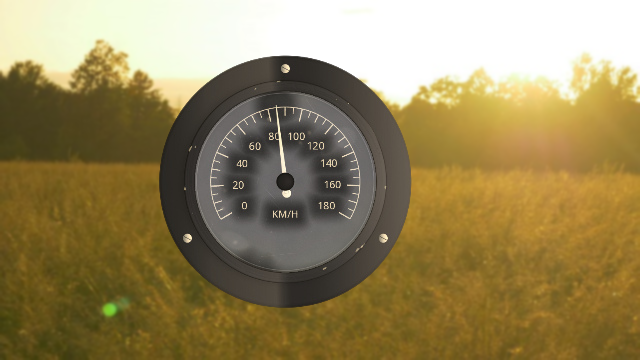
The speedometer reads 85 km/h
